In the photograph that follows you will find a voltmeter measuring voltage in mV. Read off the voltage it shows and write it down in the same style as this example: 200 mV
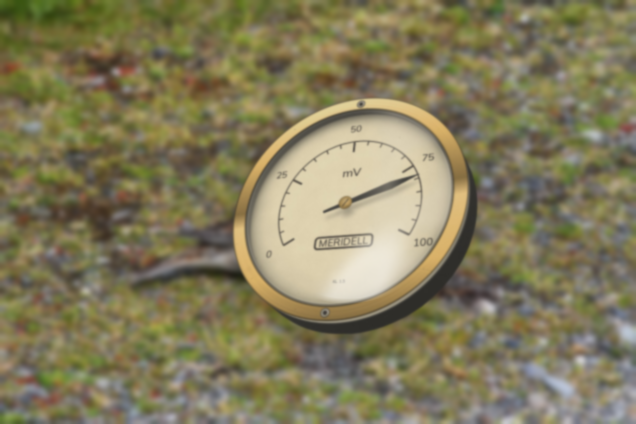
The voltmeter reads 80 mV
